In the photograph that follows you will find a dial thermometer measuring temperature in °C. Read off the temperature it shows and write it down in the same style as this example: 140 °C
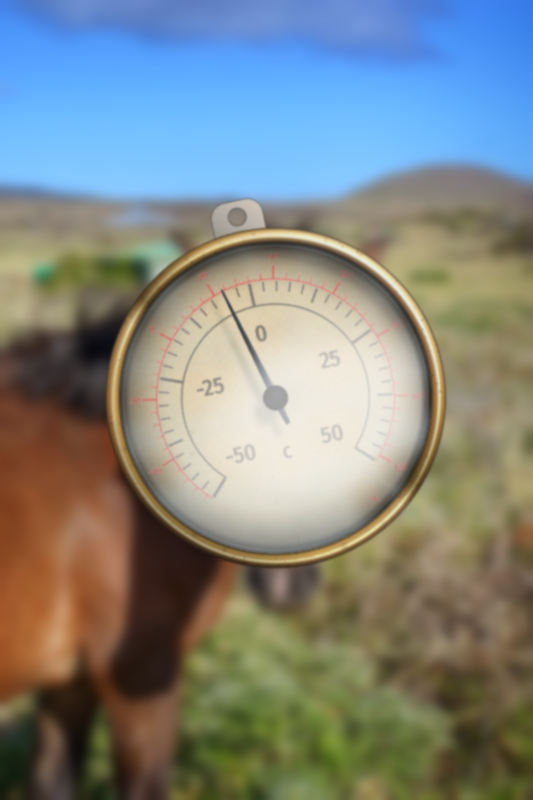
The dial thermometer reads -5 °C
